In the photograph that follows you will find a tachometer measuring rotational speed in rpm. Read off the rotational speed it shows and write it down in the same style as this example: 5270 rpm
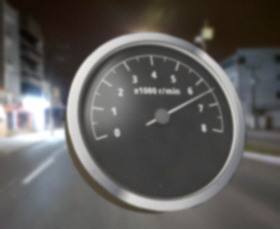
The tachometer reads 6500 rpm
